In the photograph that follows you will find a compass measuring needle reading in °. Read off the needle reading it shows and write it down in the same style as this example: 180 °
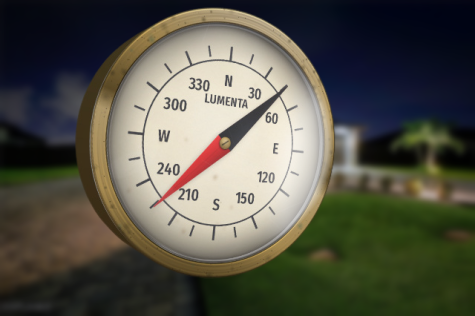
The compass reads 225 °
